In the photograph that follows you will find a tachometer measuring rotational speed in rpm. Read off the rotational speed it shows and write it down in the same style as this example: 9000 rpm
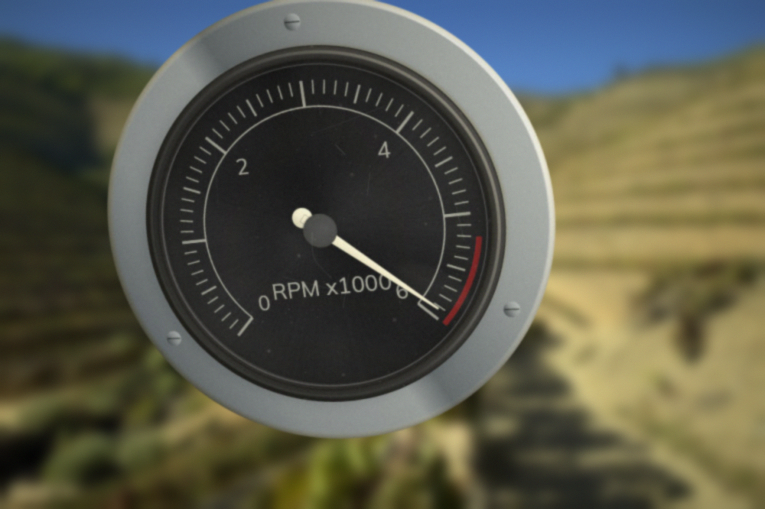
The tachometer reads 5900 rpm
